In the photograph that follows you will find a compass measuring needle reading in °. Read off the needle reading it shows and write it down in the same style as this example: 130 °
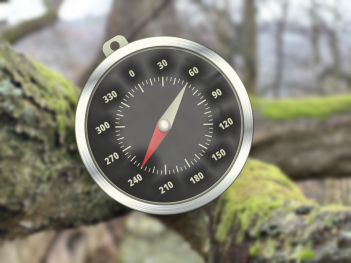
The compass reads 240 °
